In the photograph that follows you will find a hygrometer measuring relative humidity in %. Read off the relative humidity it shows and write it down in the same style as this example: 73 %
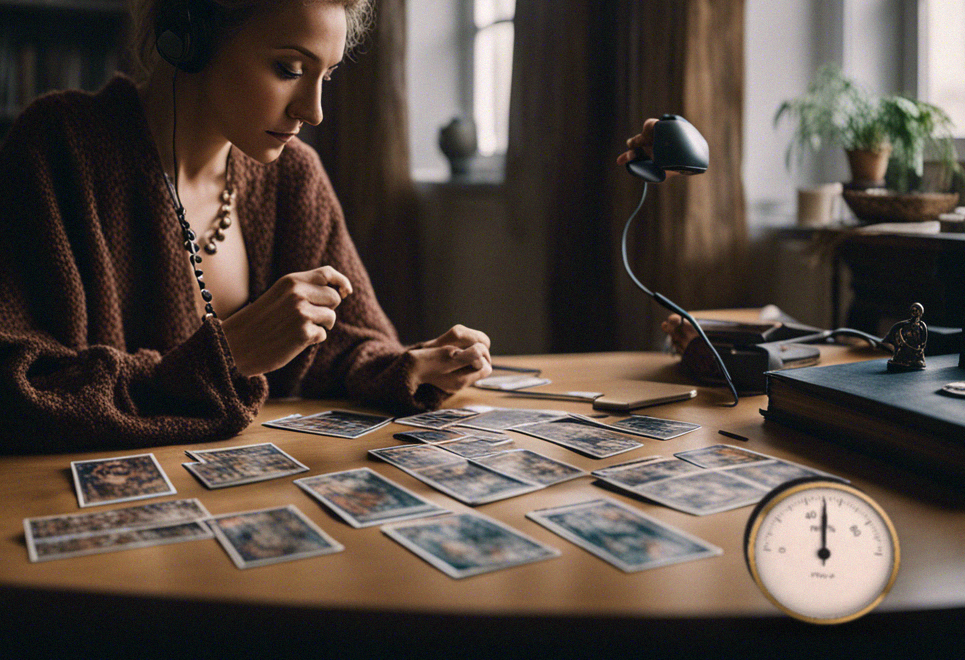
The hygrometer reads 50 %
